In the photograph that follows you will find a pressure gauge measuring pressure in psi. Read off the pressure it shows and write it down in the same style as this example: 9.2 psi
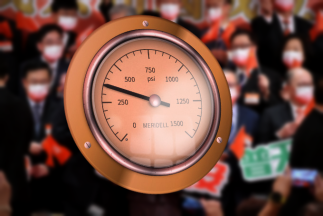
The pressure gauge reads 350 psi
